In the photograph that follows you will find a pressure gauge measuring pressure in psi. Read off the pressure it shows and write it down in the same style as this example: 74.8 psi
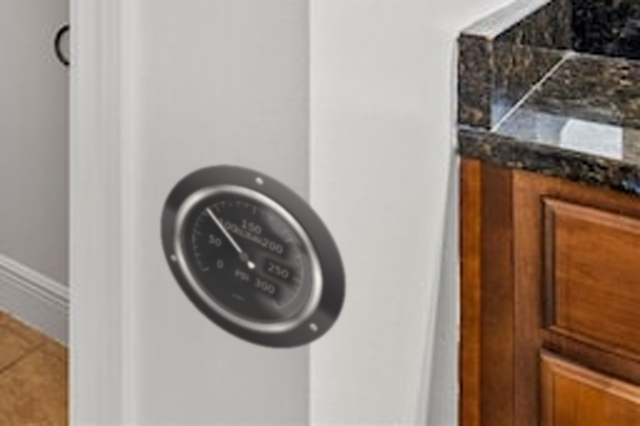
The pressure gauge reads 90 psi
